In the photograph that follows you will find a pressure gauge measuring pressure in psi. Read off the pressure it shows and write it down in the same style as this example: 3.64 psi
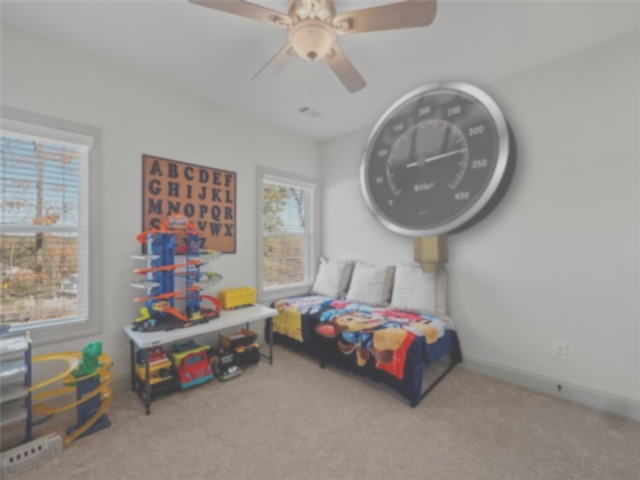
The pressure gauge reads 325 psi
